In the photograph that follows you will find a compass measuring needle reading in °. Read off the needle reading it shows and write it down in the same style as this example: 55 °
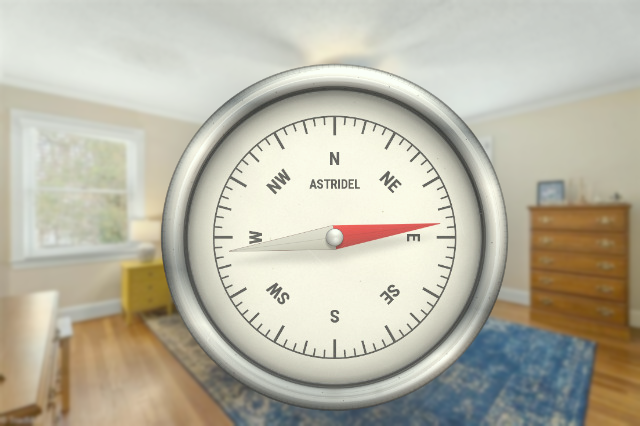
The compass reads 82.5 °
